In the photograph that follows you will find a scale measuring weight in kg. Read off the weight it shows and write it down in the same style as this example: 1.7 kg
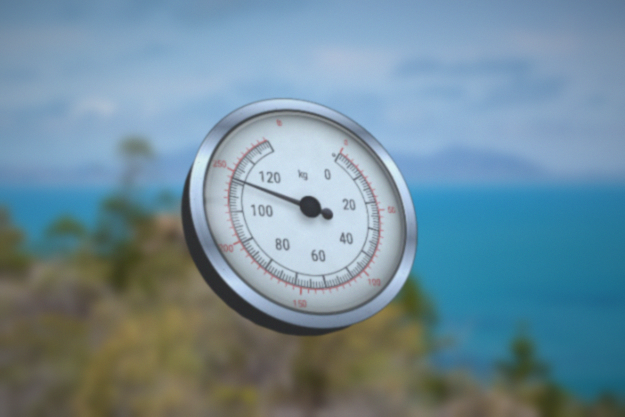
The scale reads 110 kg
